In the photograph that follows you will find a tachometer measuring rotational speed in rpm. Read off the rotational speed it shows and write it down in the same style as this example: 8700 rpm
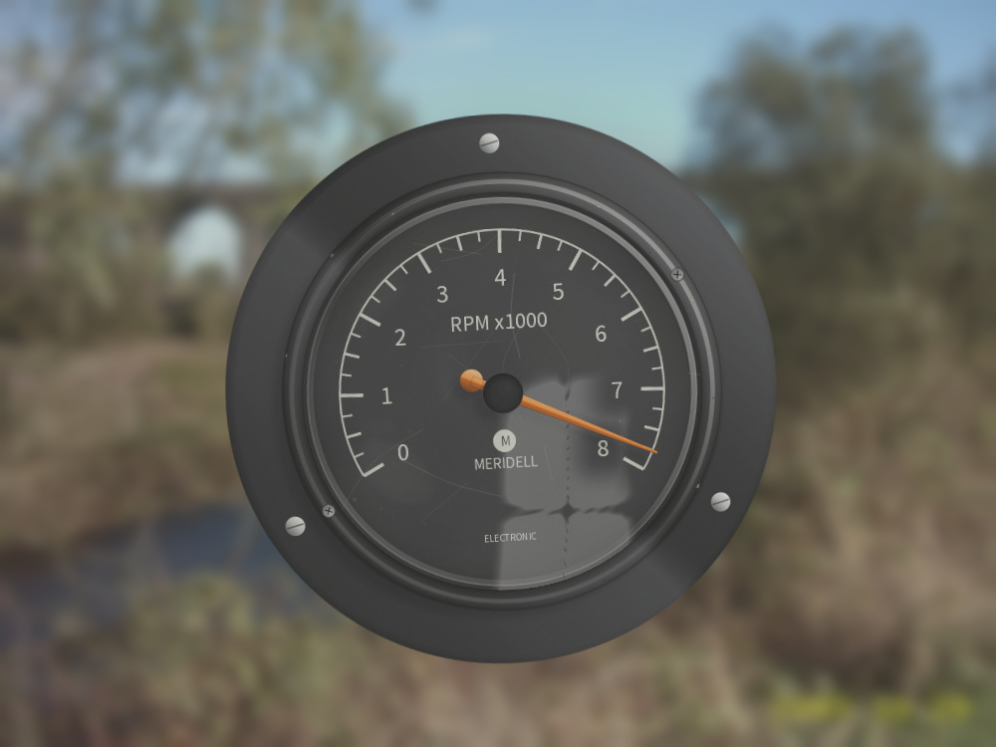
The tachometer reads 7750 rpm
